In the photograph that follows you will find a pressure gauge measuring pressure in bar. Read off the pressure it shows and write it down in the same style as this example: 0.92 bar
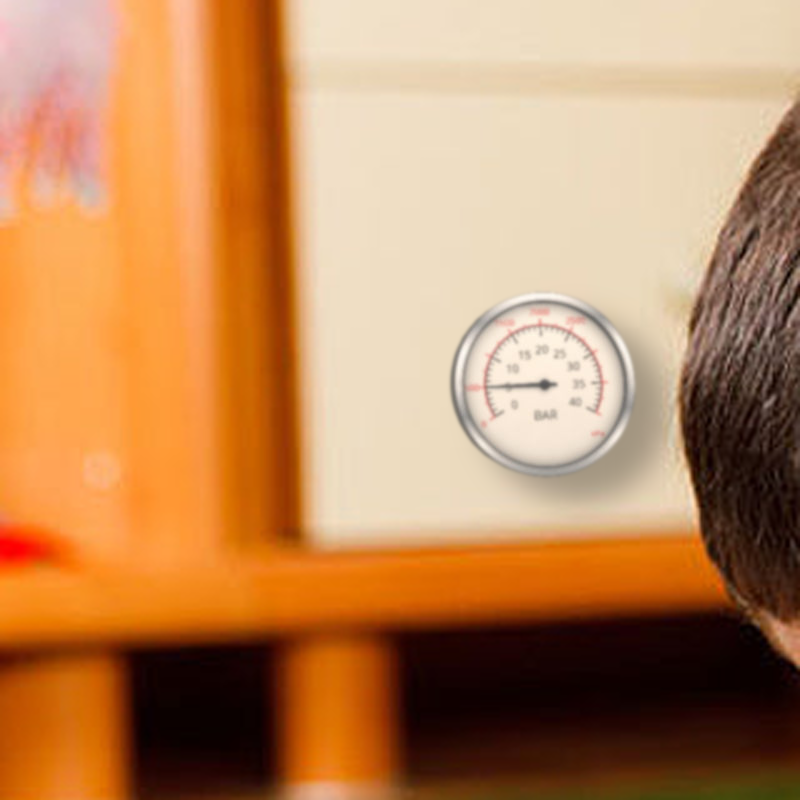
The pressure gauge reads 5 bar
